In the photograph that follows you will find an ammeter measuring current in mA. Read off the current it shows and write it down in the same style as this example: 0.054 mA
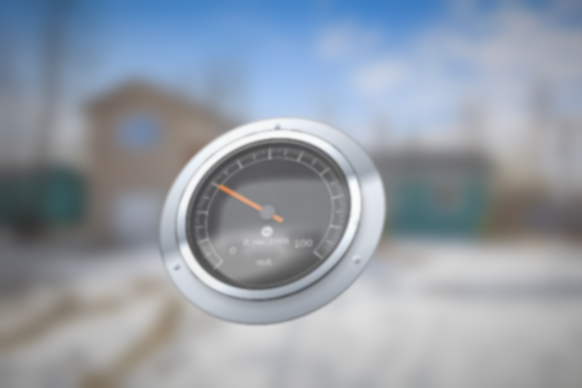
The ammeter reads 30 mA
